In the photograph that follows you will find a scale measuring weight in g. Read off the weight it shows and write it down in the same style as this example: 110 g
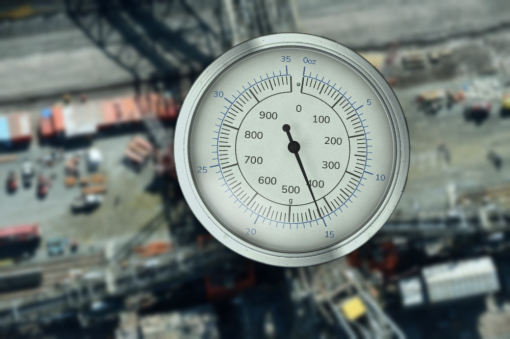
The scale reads 430 g
